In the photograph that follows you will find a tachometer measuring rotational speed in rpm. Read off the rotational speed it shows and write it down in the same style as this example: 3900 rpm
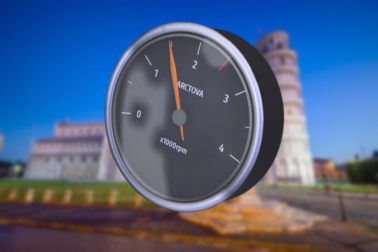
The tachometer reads 1500 rpm
